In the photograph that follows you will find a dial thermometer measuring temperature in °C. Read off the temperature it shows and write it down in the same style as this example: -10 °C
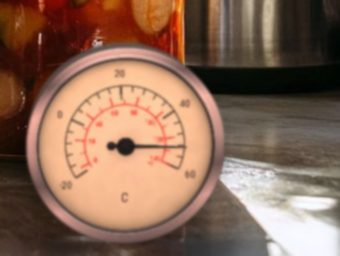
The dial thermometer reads 52 °C
